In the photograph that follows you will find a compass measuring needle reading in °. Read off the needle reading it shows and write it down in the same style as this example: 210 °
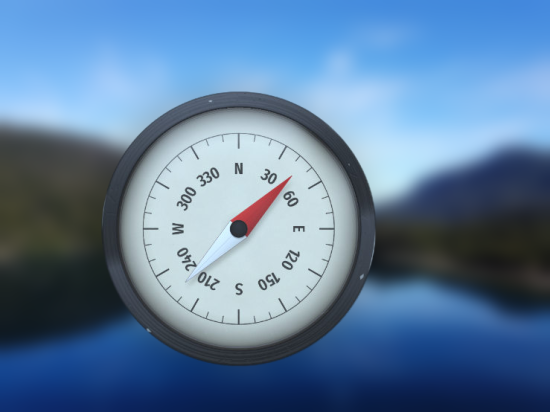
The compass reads 45 °
